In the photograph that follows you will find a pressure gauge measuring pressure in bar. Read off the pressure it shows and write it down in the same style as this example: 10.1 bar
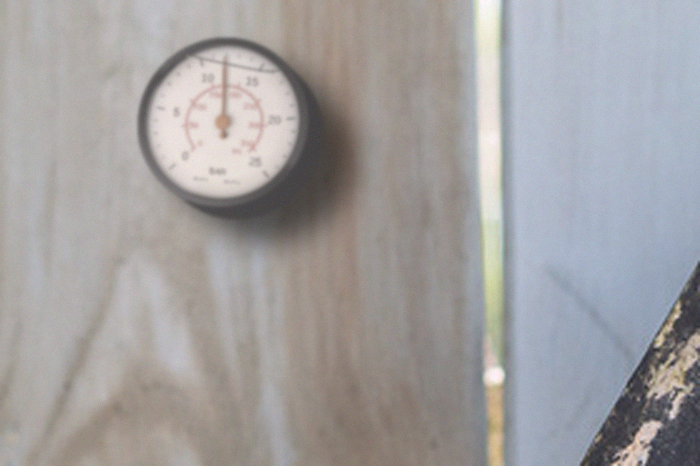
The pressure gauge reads 12 bar
